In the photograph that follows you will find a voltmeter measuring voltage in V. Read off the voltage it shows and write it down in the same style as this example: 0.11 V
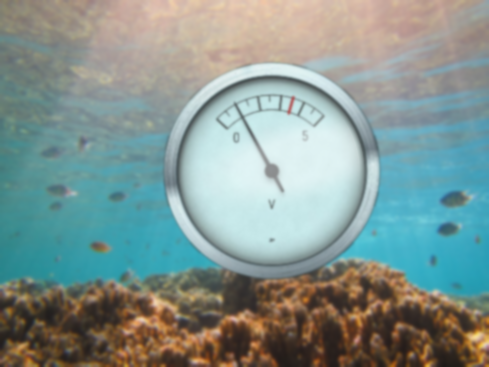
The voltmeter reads 1 V
